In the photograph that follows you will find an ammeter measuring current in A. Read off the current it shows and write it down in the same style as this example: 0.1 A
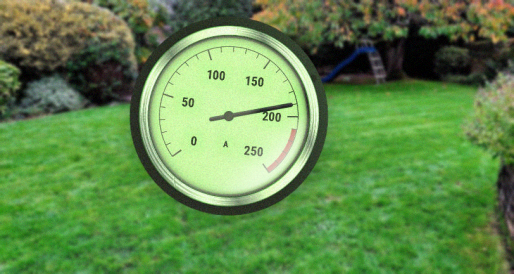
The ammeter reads 190 A
